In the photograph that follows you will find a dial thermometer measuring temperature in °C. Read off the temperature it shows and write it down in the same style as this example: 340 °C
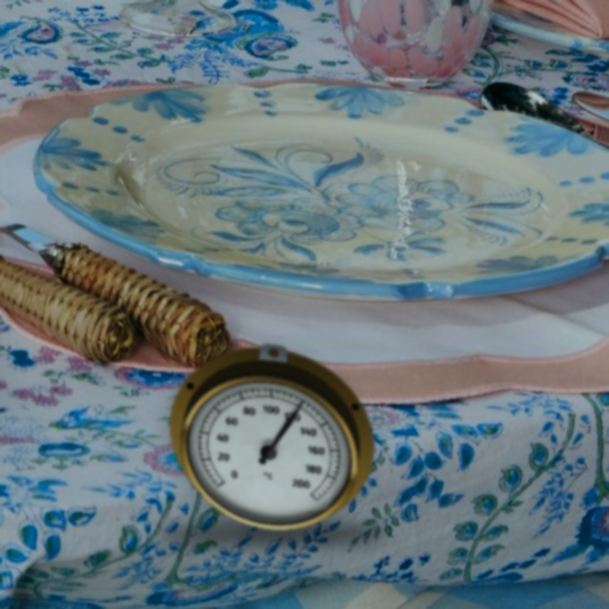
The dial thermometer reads 120 °C
